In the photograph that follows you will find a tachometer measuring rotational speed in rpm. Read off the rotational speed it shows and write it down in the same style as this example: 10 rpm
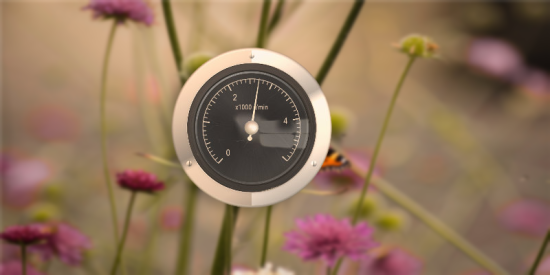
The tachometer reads 2700 rpm
